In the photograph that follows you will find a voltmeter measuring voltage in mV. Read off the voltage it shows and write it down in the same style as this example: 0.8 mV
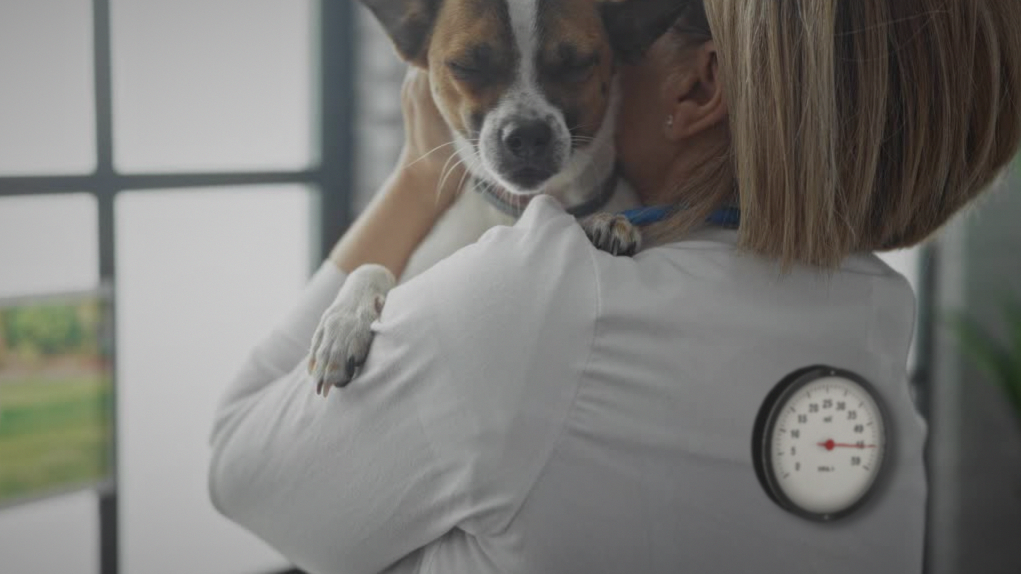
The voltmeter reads 45 mV
